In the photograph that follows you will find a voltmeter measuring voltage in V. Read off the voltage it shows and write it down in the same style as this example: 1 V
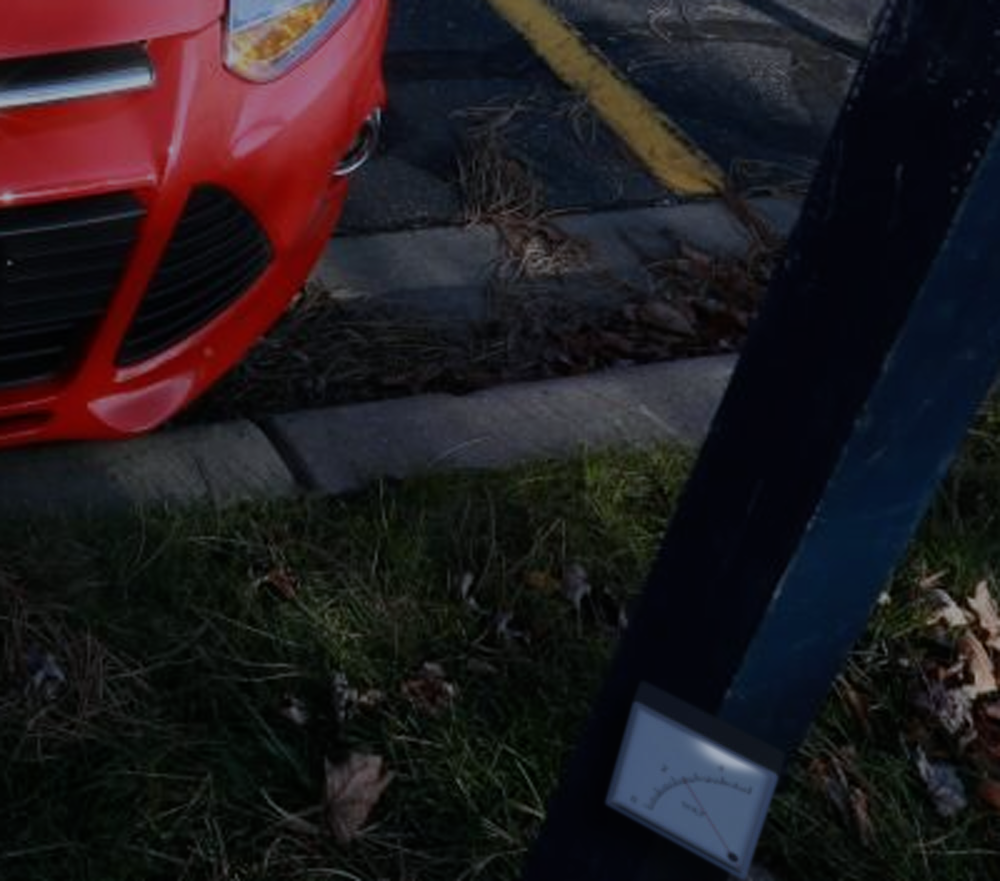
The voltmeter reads 2.5 V
